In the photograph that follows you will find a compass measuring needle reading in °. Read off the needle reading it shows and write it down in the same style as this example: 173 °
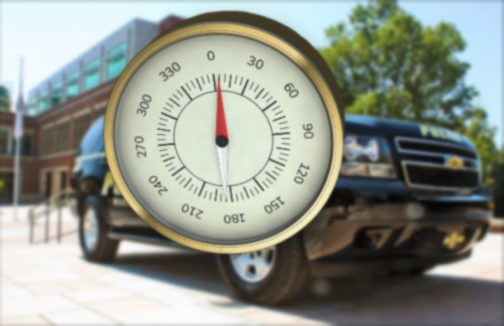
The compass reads 5 °
